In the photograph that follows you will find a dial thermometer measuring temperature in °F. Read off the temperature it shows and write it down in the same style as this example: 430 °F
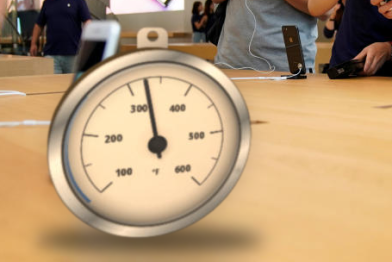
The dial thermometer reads 325 °F
